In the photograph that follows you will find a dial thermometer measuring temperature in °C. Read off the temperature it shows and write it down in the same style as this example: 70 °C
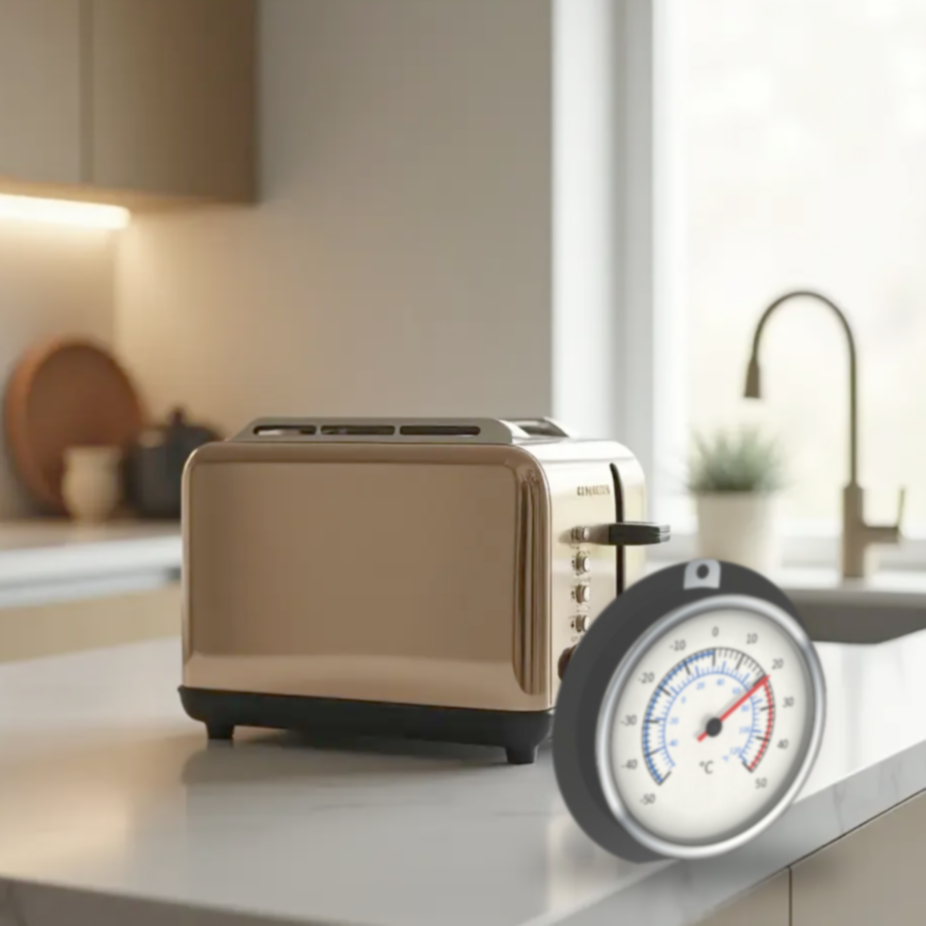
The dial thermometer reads 20 °C
